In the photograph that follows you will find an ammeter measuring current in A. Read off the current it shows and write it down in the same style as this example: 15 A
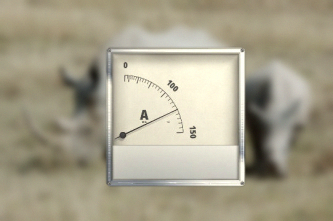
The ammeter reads 125 A
